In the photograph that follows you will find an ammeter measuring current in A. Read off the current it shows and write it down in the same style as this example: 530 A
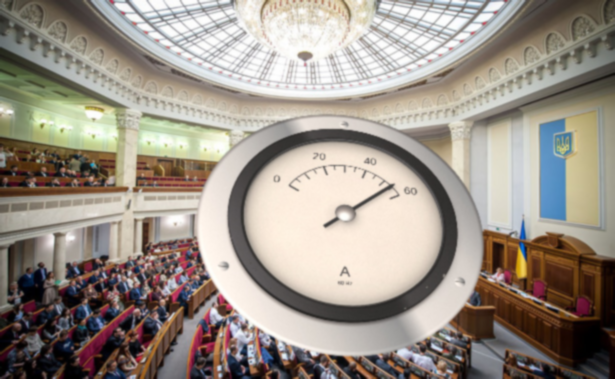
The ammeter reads 55 A
